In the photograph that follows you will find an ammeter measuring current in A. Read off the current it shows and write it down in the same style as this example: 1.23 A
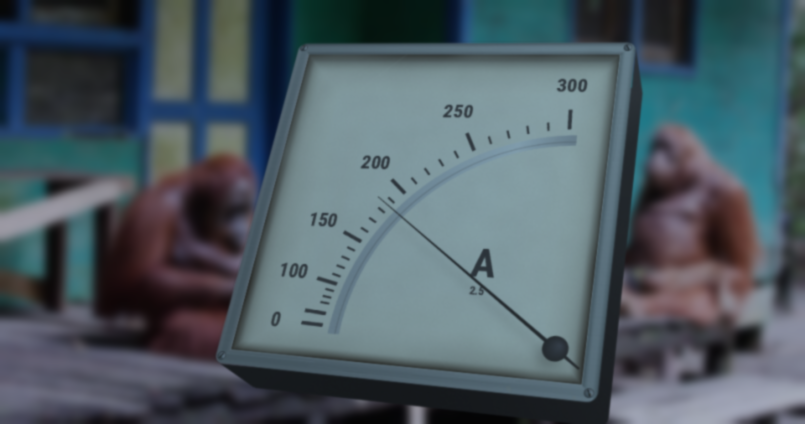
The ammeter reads 185 A
